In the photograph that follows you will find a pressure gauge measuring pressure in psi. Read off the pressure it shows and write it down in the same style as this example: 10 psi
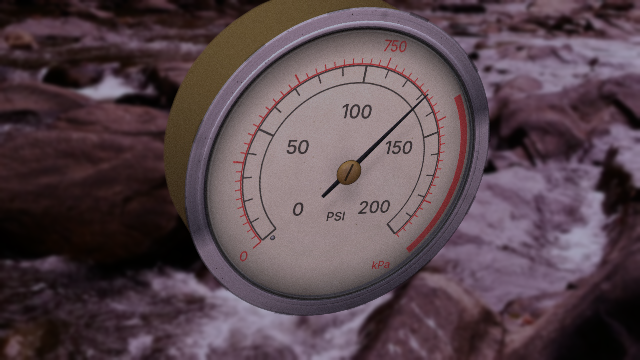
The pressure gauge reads 130 psi
